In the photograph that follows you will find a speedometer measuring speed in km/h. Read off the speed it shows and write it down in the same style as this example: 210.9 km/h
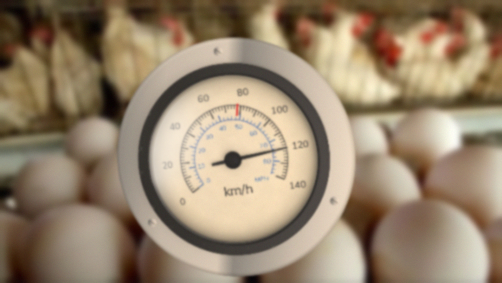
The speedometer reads 120 km/h
